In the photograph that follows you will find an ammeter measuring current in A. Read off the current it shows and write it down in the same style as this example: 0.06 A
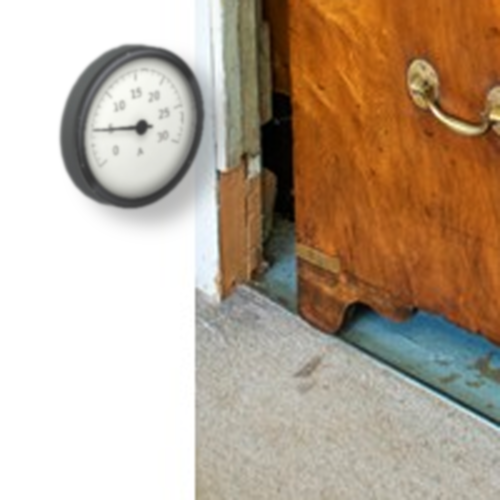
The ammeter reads 5 A
